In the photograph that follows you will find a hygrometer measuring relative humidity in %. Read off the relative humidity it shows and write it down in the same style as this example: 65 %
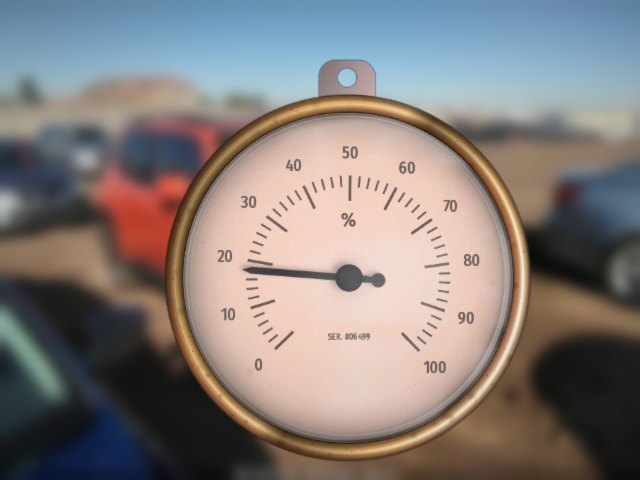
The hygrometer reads 18 %
